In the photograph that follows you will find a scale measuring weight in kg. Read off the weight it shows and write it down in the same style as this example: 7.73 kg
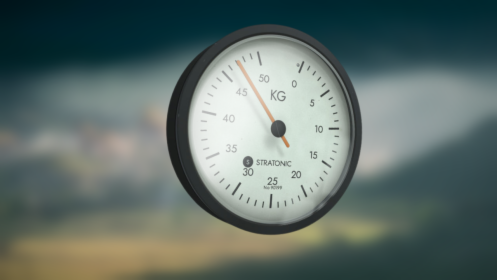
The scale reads 47 kg
